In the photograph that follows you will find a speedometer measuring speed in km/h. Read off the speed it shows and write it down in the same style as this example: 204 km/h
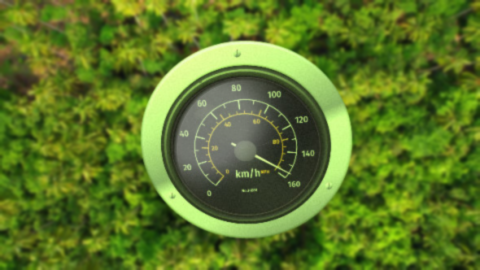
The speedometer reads 155 km/h
